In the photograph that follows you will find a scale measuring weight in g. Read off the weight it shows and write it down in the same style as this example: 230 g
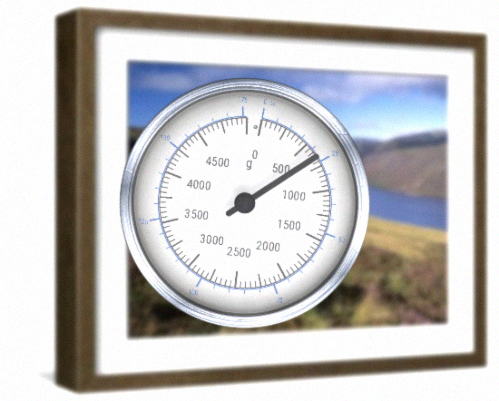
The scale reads 650 g
